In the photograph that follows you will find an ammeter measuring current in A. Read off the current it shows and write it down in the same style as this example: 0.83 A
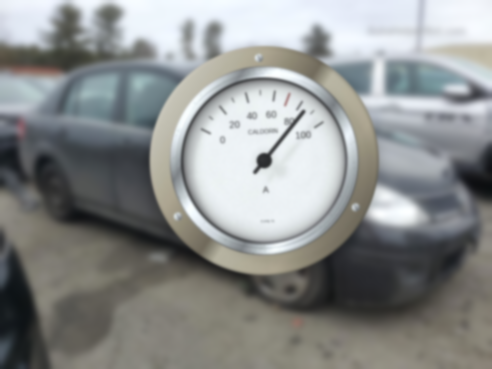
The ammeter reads 85 A
